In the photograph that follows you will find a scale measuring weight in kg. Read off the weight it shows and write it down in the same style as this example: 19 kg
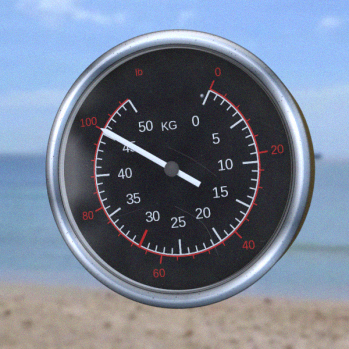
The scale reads 45.5 kg
